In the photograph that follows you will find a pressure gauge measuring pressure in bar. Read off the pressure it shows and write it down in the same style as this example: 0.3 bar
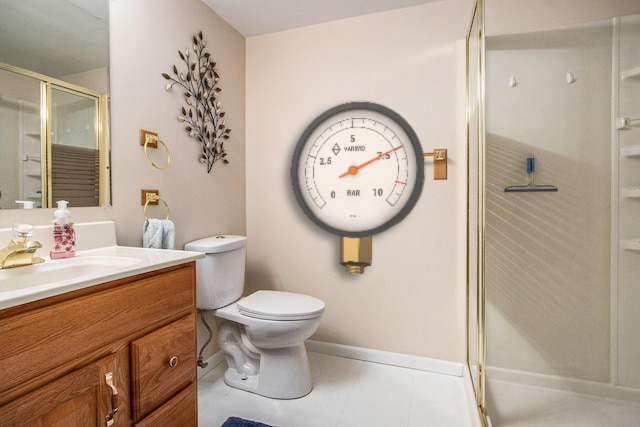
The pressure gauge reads 7.5 bar
